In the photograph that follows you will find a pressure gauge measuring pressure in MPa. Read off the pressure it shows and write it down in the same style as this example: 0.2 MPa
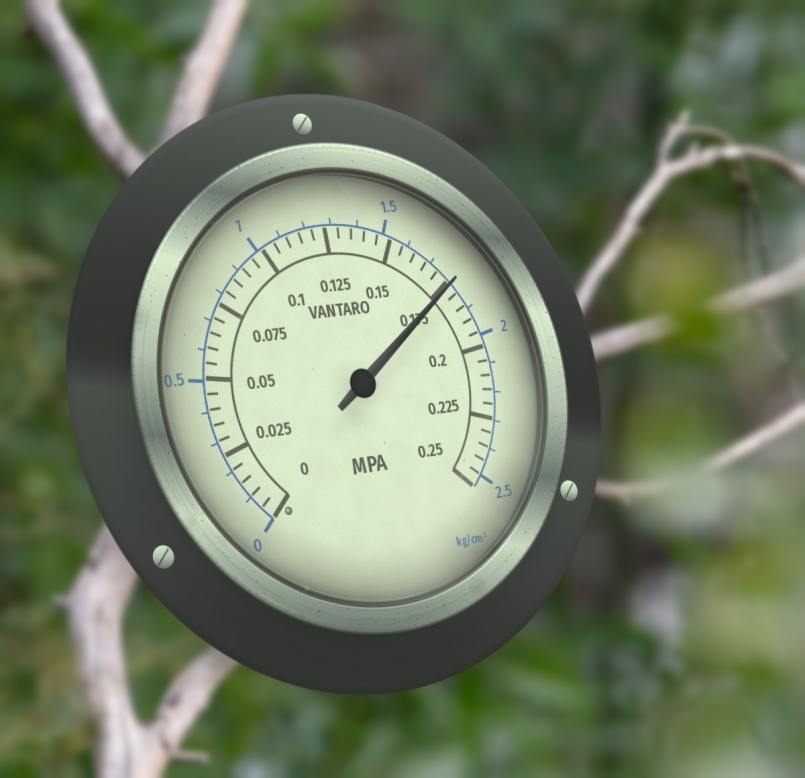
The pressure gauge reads 0.175 MPa
